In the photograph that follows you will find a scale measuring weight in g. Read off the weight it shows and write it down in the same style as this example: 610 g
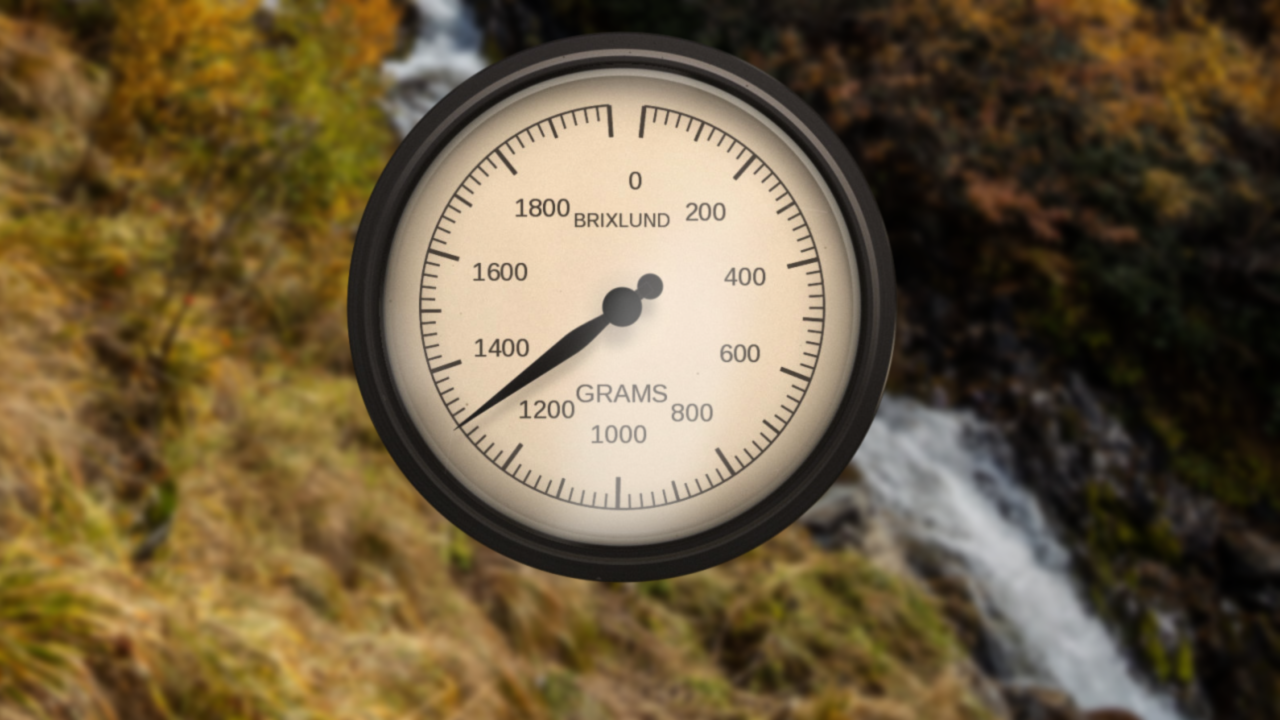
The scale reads 1300 g
